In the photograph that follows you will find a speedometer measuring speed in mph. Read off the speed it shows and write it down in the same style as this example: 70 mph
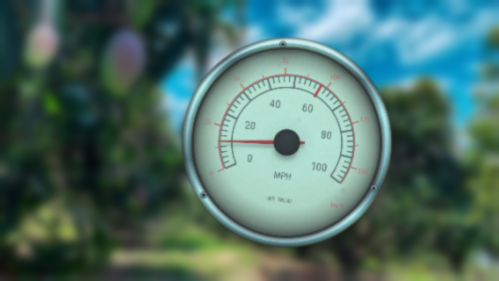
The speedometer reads 10 mph
